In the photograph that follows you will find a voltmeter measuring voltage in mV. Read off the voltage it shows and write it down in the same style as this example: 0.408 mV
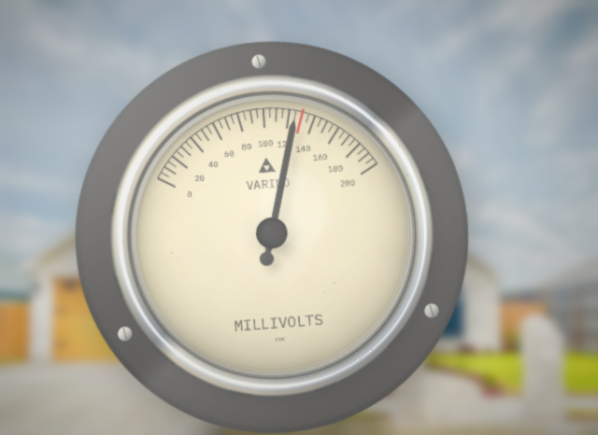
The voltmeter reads 125 mV
